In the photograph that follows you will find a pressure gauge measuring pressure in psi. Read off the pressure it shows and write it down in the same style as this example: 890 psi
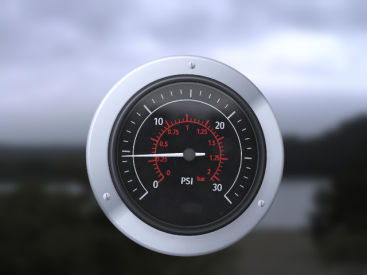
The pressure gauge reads 4.5 psi
